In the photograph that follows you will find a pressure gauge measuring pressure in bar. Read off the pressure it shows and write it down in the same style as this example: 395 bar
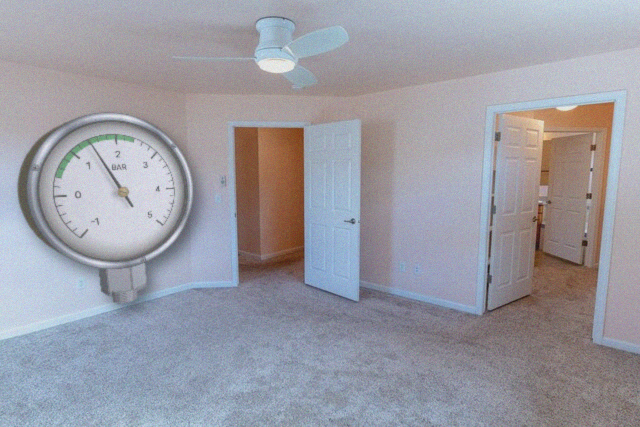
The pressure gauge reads 1.4 bar
